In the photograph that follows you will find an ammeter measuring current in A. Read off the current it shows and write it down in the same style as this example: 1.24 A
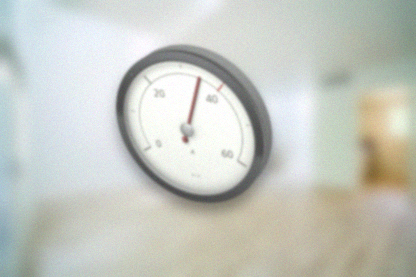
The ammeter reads 35 A
